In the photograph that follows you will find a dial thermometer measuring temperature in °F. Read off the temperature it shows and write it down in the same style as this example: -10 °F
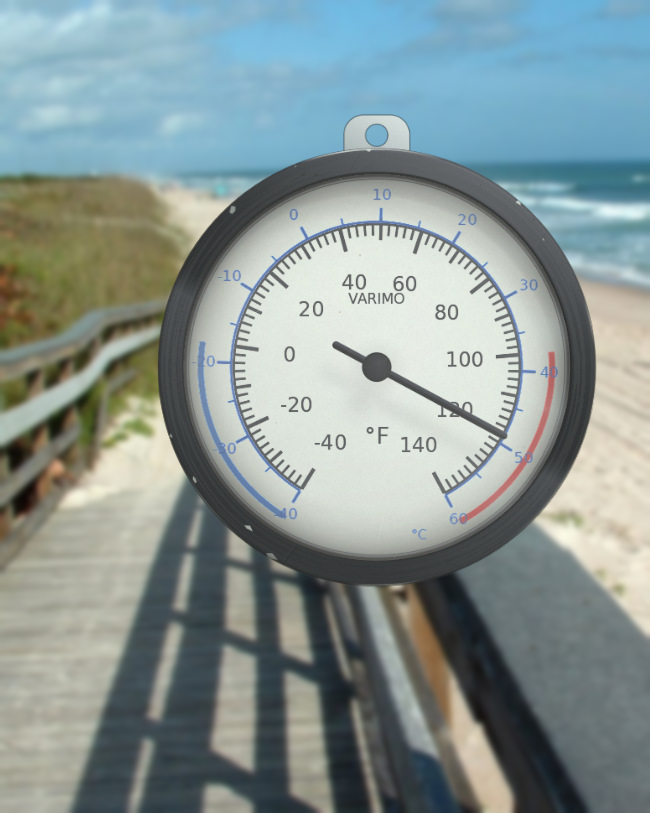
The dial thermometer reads 120 °F
